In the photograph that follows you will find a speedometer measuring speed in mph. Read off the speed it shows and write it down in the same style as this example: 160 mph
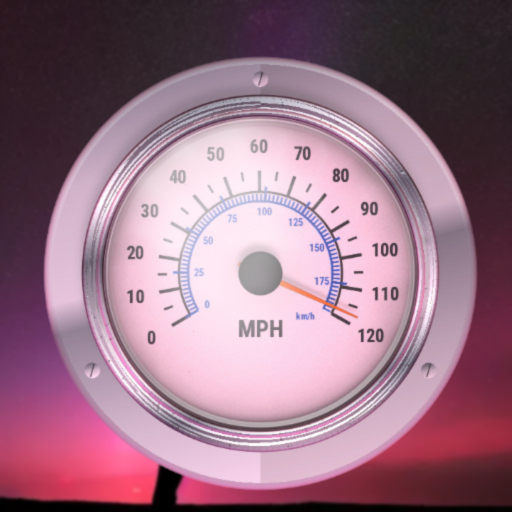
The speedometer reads 117.5 mph
